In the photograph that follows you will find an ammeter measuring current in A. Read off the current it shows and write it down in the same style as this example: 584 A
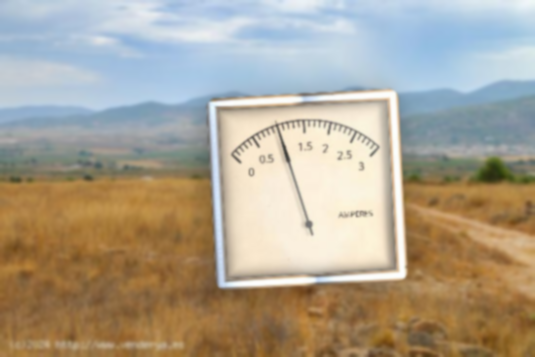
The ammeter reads 1 A
